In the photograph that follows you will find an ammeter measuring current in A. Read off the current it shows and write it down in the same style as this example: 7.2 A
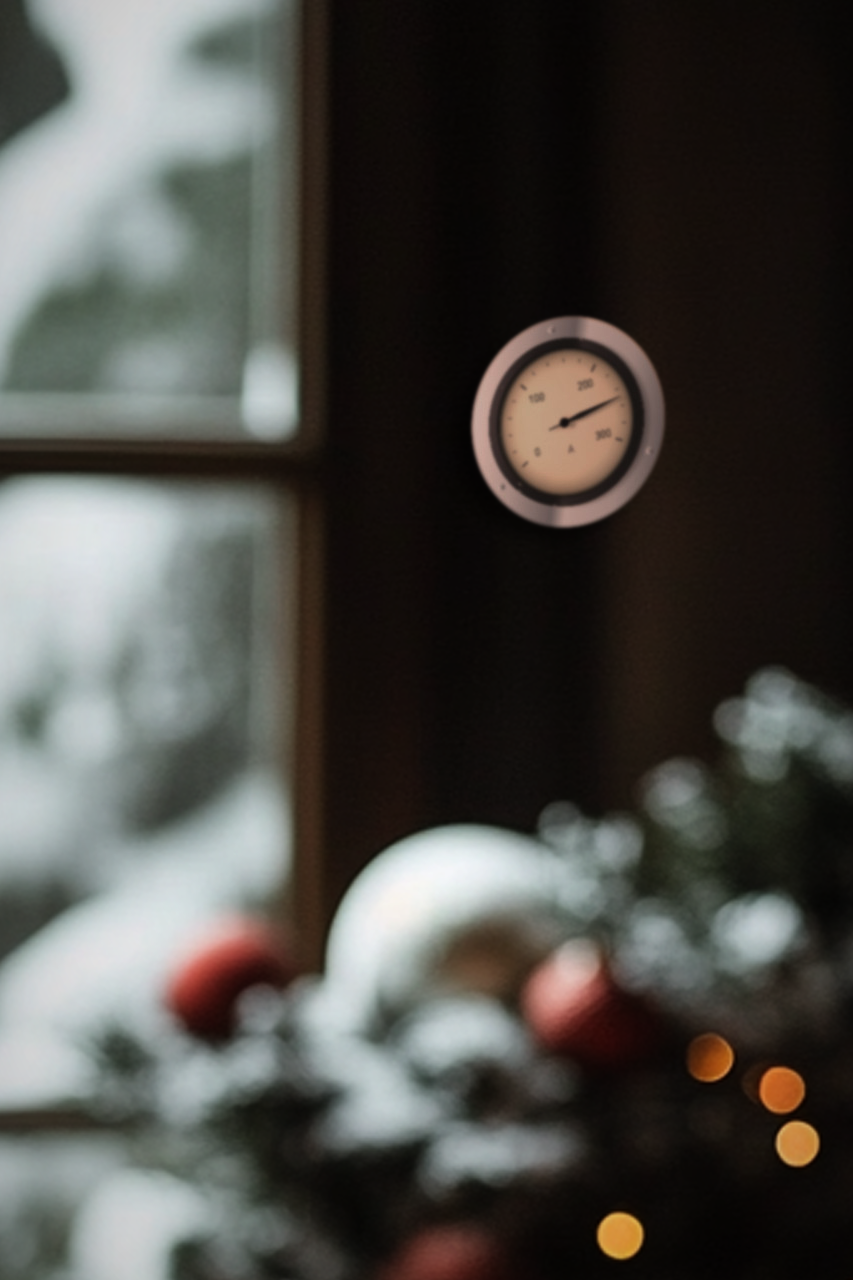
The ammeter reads 250 A
